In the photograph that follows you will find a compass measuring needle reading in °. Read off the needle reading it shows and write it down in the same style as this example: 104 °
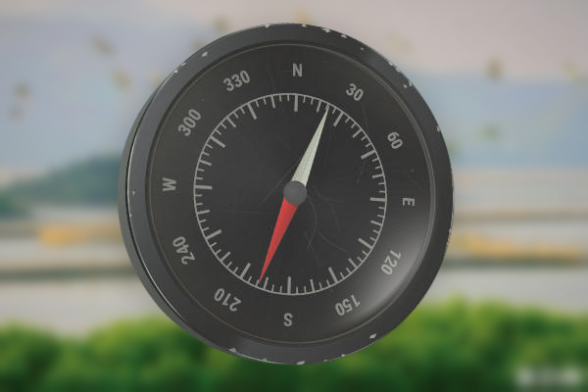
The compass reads 200 °
